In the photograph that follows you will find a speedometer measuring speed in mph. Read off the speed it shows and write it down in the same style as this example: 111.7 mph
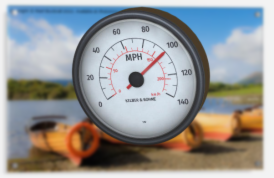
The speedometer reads 100 mph
